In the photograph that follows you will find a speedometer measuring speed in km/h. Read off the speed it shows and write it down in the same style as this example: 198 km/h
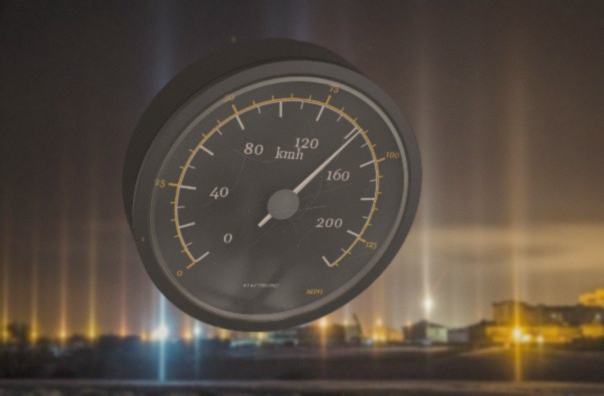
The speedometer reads 140 km/h
